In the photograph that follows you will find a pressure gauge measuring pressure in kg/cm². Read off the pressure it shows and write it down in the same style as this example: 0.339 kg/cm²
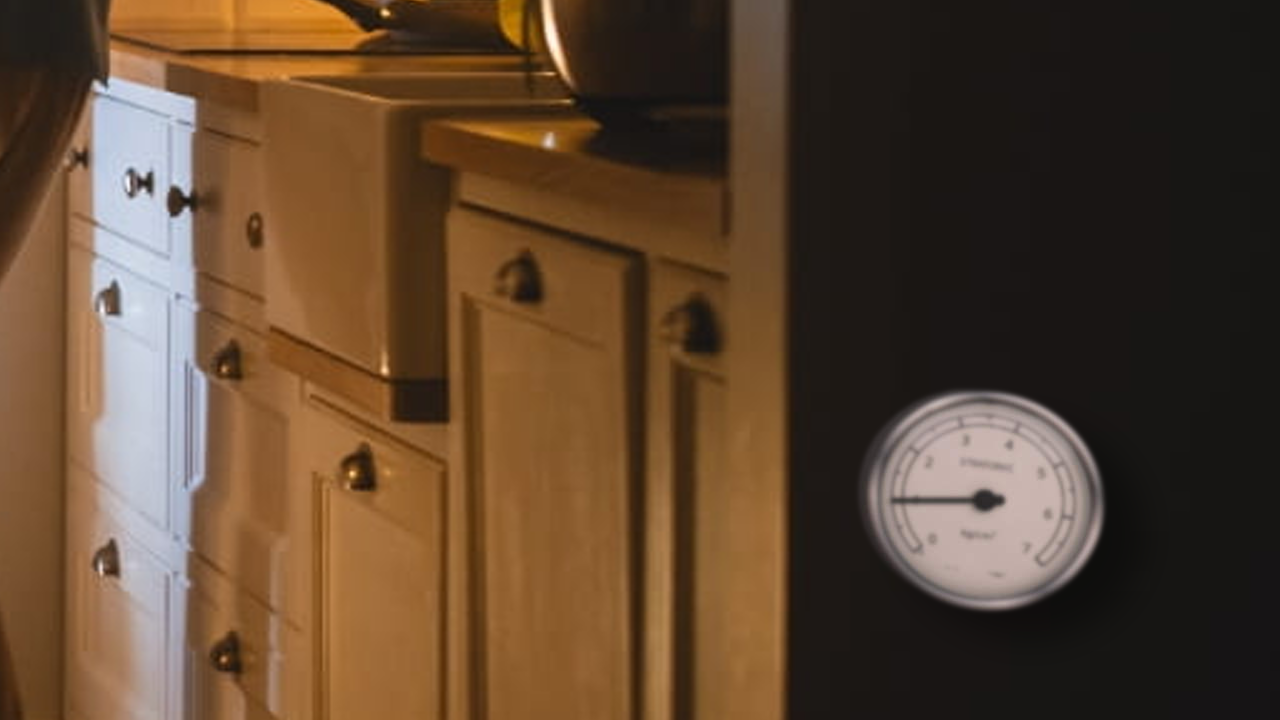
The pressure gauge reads 1 kg/cm²
